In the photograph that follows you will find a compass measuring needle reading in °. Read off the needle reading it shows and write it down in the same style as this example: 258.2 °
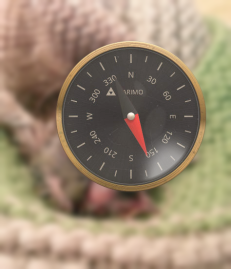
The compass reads 157.5 °
